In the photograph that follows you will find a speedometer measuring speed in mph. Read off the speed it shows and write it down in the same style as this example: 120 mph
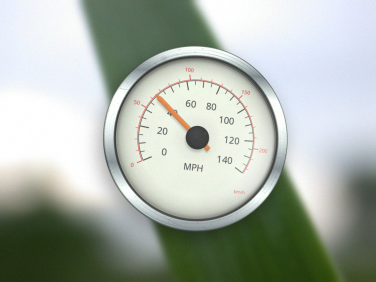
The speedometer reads 40 mph
